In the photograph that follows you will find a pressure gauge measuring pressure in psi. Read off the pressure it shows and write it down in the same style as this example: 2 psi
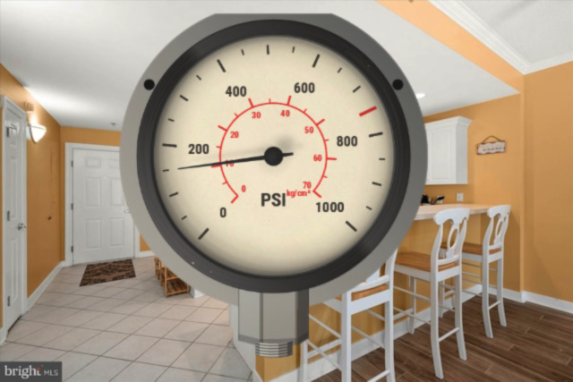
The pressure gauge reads 150 psi
